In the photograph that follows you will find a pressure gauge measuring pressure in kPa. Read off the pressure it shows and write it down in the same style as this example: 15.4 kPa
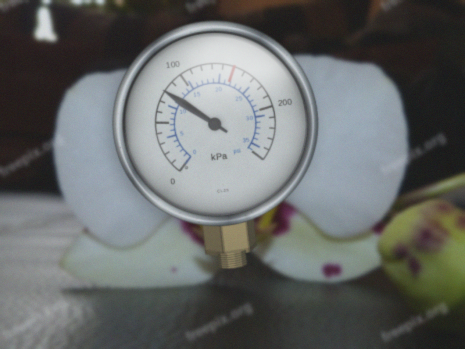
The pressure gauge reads 80 kPa
